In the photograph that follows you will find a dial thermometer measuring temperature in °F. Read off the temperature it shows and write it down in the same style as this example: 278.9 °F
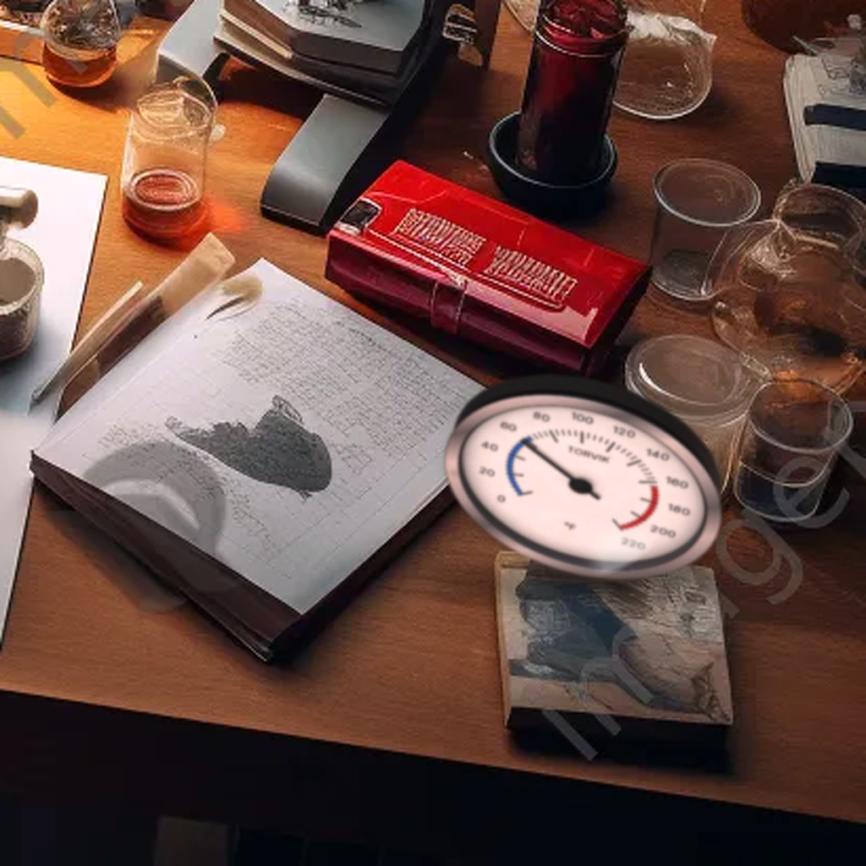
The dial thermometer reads 60 °F
